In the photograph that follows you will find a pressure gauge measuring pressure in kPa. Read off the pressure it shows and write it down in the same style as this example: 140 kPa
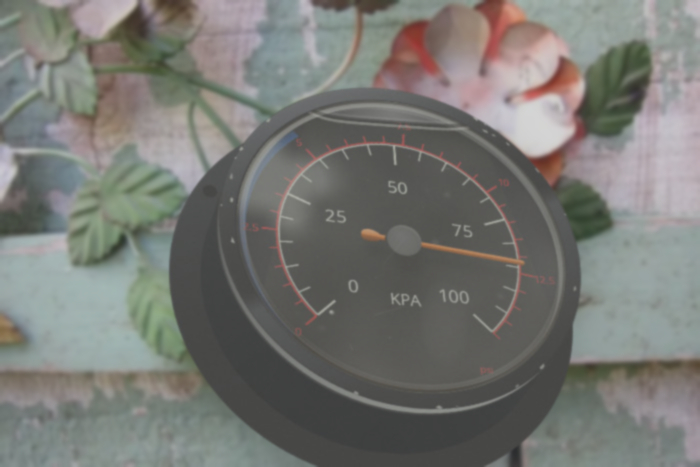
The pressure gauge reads 85 kPa
